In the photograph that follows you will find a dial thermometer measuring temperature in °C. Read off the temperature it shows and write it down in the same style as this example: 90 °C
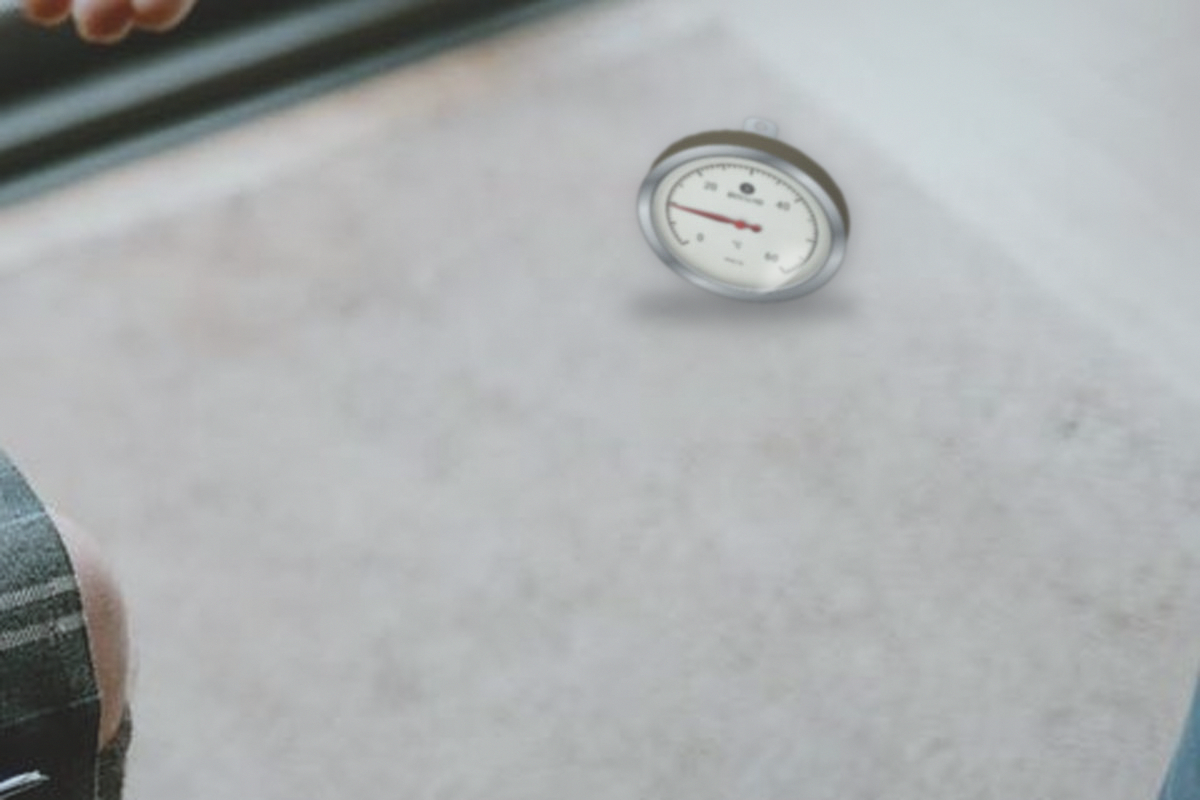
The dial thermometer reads 10 °C
